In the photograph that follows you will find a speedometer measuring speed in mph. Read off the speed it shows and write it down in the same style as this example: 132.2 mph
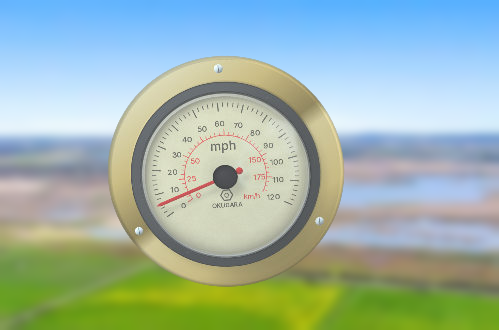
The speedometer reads 6 mph
